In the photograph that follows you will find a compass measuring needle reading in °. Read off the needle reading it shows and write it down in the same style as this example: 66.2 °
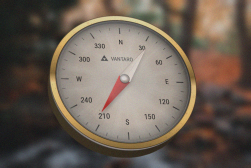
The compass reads 215 °
